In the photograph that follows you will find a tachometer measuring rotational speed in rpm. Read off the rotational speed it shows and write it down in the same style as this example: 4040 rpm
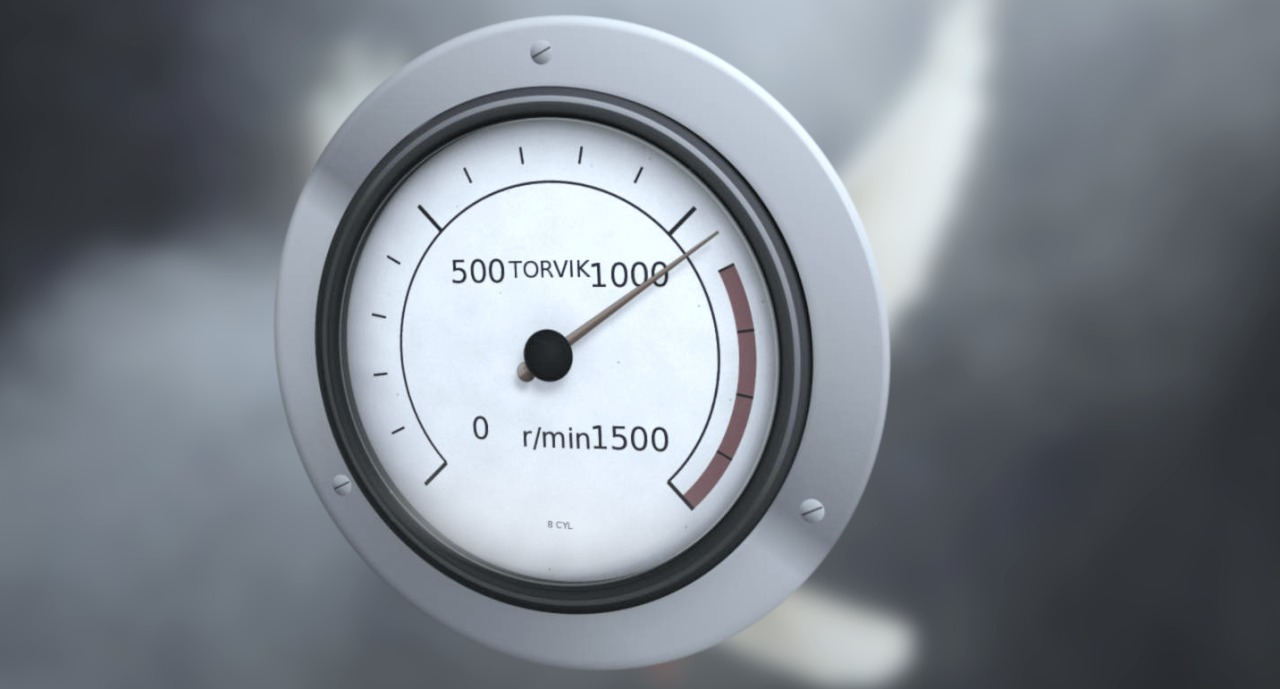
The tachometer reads 1050 rpm
